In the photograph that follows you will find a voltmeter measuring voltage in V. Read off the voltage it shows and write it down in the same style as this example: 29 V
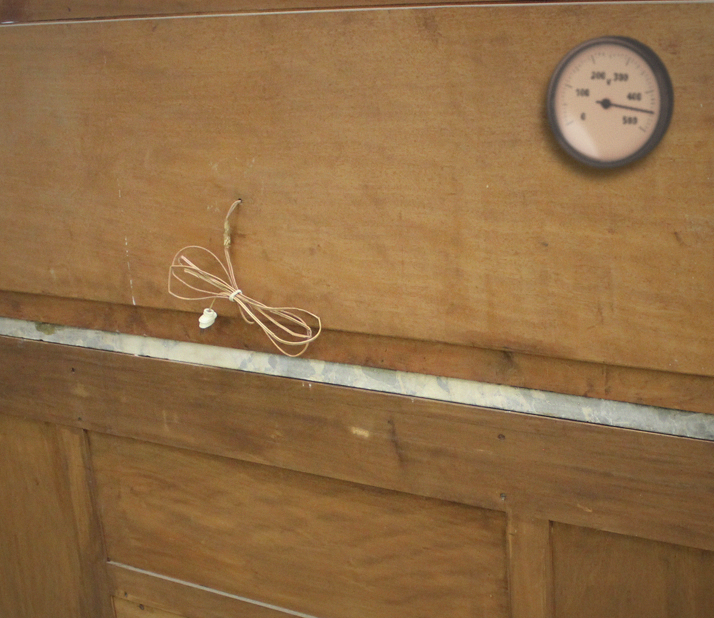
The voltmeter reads 450 V
